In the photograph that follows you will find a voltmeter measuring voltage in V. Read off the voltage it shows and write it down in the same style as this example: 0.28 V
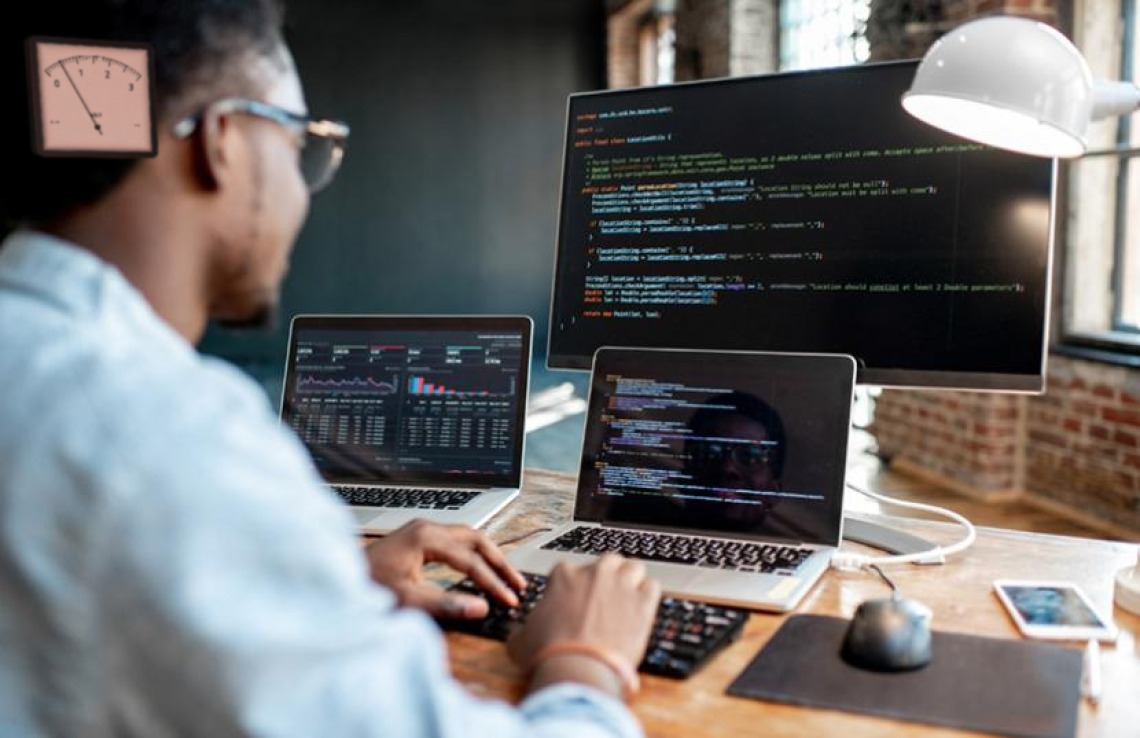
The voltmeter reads 0.5 V
